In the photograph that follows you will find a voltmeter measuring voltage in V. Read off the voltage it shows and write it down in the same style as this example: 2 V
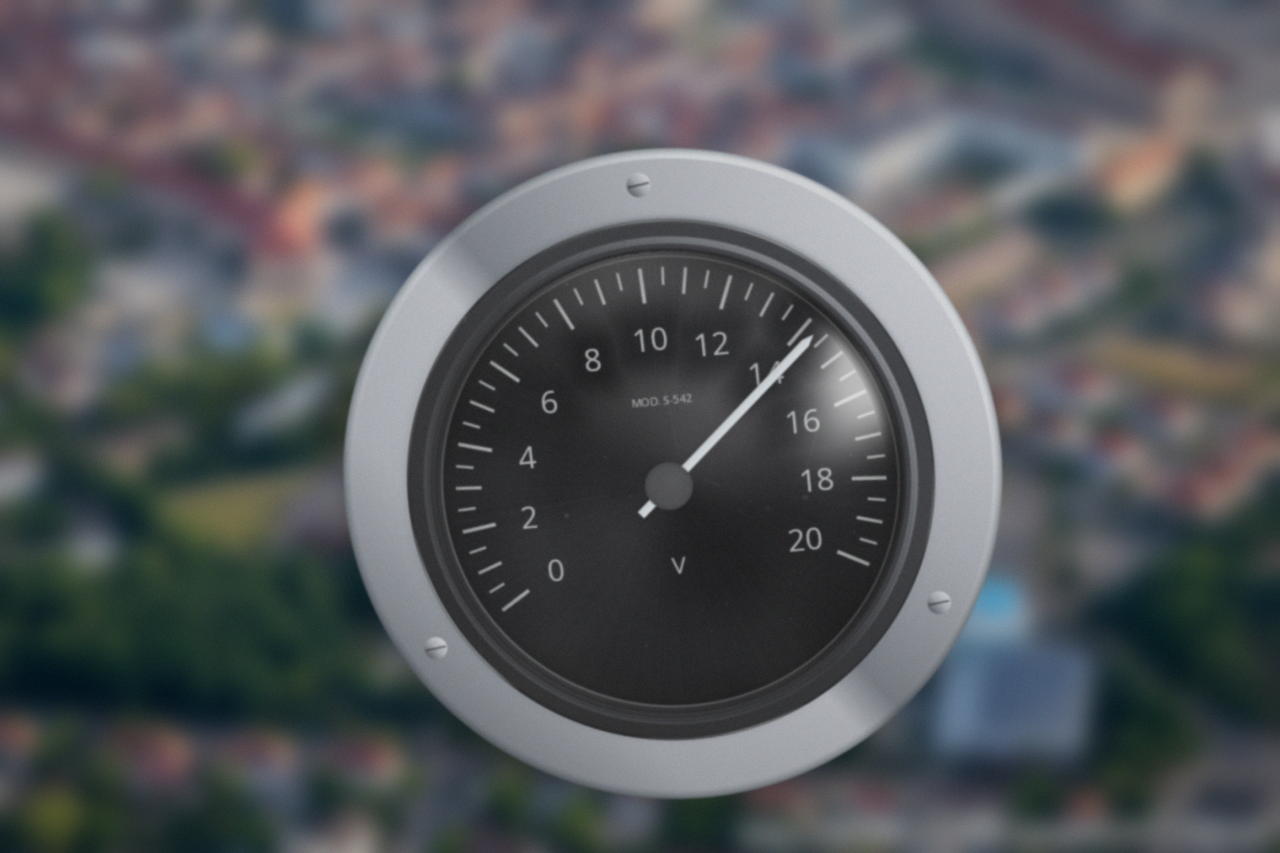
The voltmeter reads 14.25 V
